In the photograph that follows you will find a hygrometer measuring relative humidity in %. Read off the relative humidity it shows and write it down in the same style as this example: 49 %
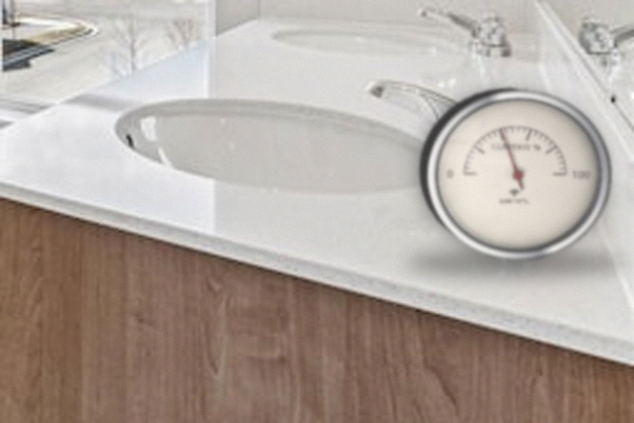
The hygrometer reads 40 %
